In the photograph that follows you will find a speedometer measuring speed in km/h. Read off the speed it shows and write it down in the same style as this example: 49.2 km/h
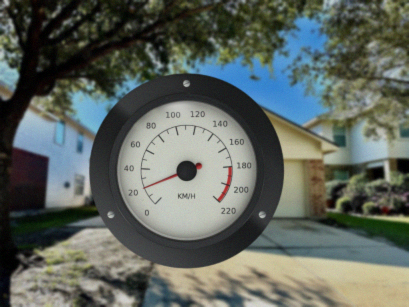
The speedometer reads 20 km/h
